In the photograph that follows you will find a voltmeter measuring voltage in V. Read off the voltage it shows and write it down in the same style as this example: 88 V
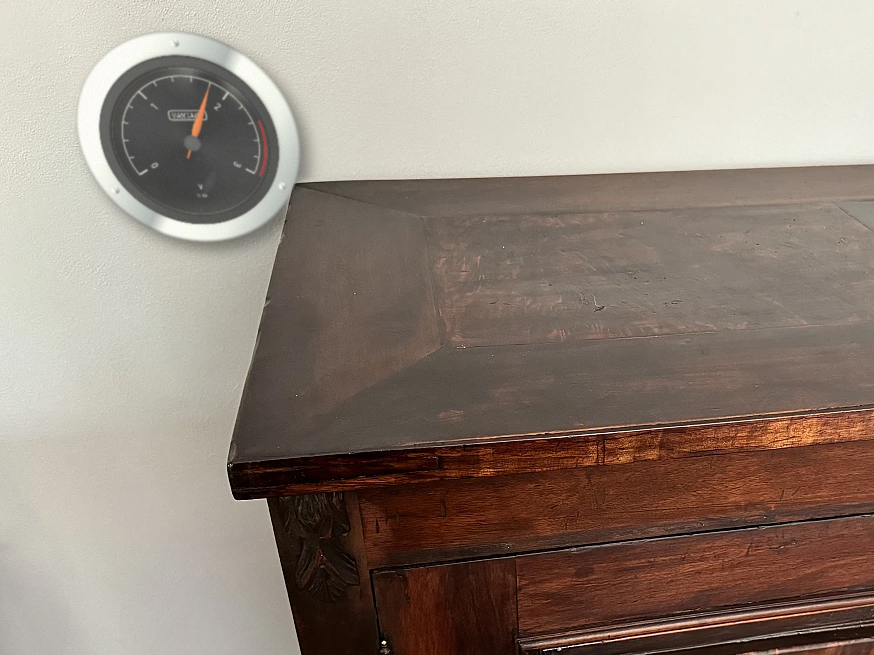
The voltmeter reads 1.8 V
